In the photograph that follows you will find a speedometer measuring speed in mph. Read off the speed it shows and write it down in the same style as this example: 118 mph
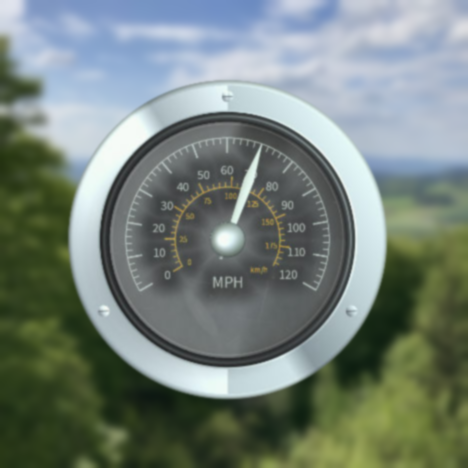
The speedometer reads 70 mph
